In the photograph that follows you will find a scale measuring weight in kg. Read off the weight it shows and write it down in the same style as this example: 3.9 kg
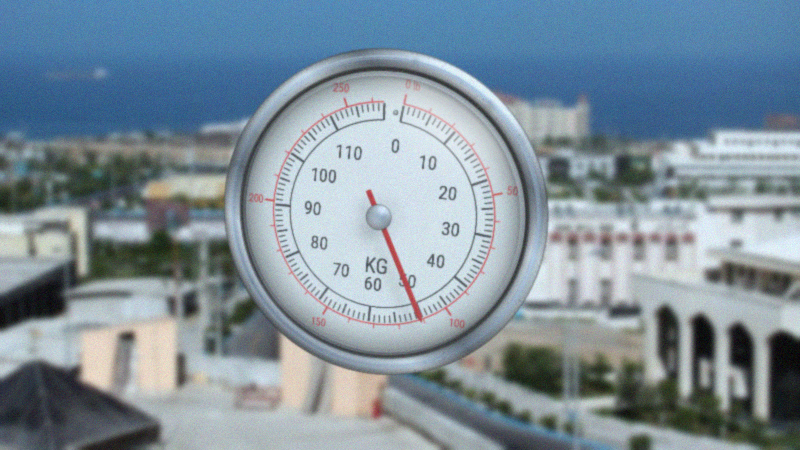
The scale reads 50 kg
